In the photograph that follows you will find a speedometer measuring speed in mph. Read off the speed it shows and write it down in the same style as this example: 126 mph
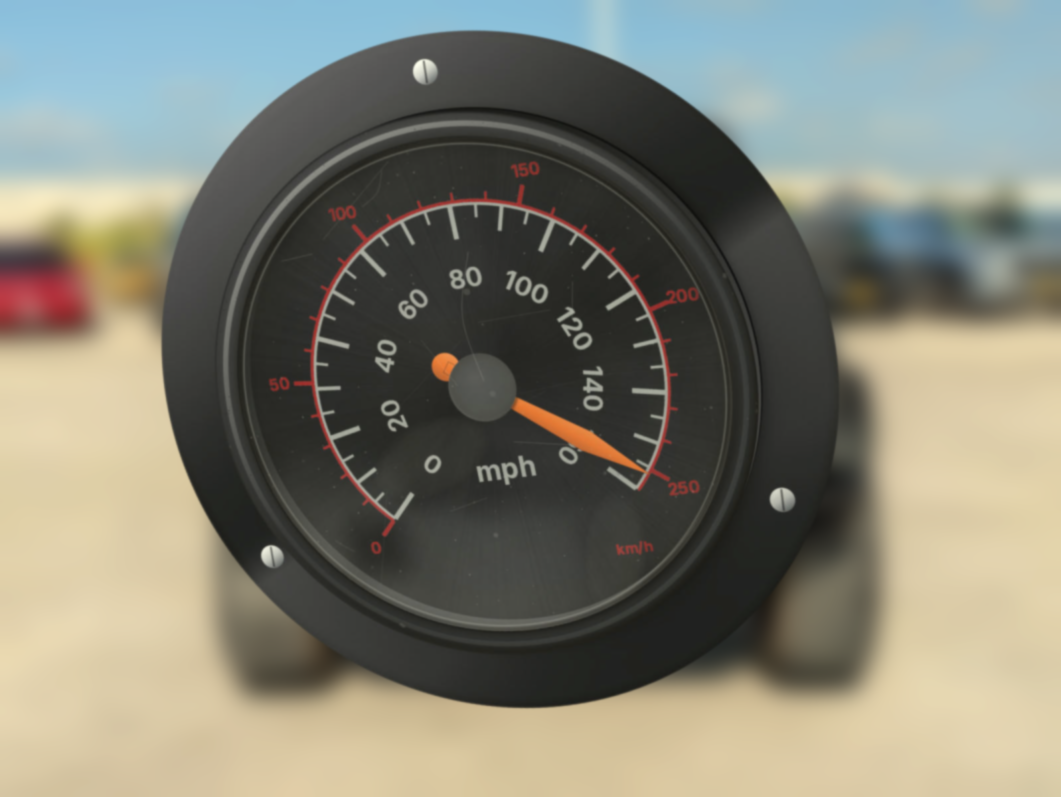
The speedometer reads 155 mph
